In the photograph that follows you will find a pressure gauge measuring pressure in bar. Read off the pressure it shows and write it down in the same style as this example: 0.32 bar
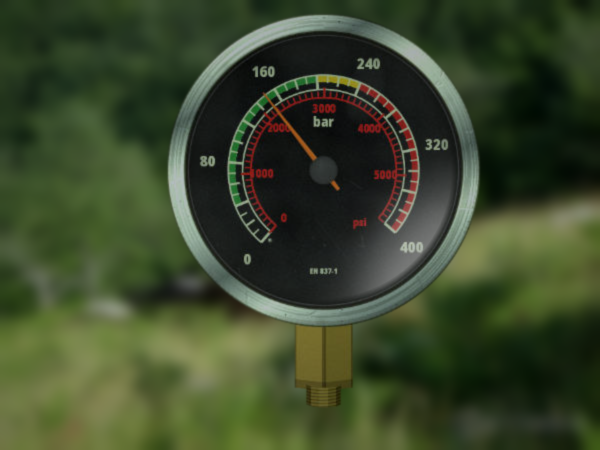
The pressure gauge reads 150 bar
